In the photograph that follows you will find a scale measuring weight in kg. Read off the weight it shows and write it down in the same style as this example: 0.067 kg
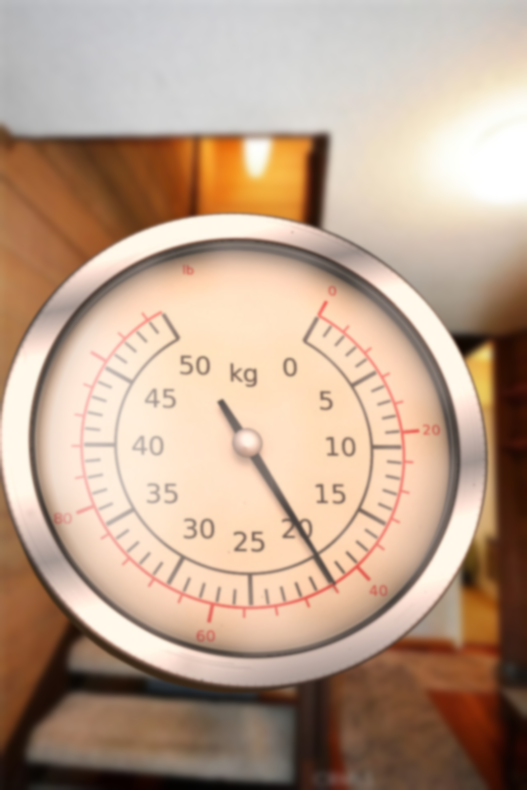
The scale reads 20 kg
